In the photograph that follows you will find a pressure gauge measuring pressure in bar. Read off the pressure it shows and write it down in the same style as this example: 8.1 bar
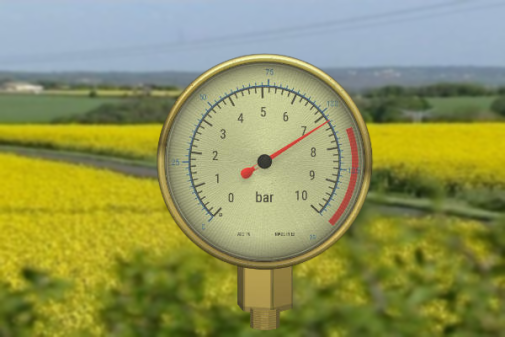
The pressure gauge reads 7.2 bar
